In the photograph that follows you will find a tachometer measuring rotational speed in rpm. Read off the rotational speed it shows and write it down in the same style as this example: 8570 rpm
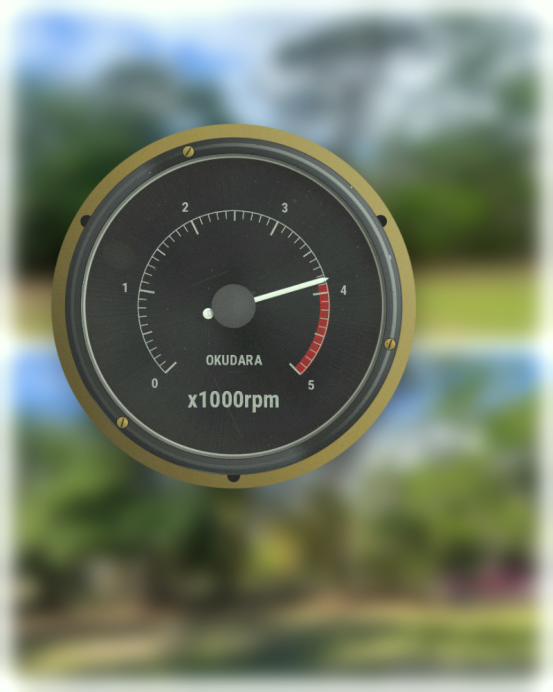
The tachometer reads 3850 rpm
